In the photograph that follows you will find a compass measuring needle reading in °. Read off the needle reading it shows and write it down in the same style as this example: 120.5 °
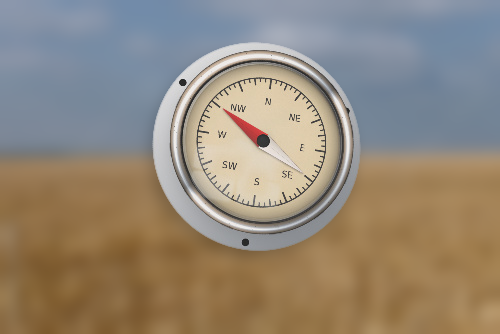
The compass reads 300 °
